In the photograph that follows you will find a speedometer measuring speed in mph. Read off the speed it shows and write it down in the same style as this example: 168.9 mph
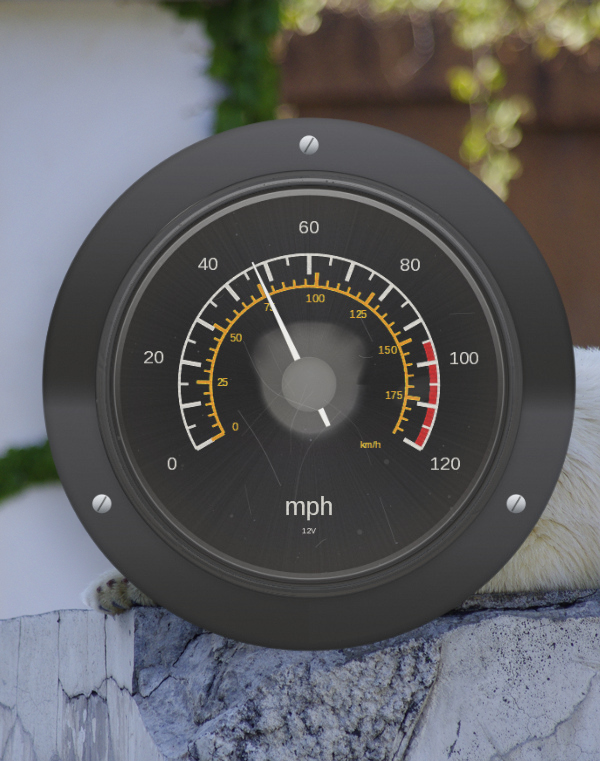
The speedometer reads 47.5 mph
